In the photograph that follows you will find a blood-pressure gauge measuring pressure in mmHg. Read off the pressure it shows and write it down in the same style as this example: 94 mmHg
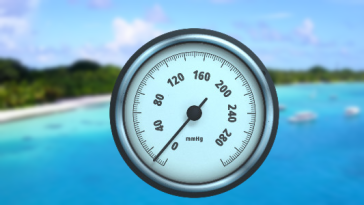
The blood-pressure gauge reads 10 mmHg
